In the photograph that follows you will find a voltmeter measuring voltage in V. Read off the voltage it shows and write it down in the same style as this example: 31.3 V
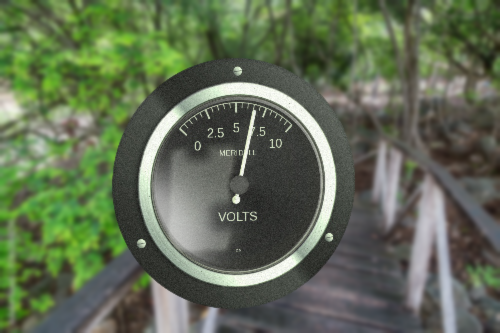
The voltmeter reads 6.5 V
